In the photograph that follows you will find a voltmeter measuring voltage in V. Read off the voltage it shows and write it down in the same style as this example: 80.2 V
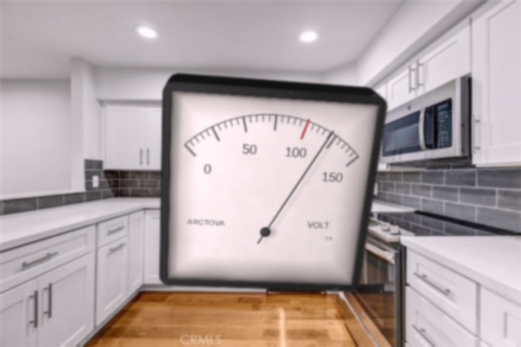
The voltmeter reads 120 V
